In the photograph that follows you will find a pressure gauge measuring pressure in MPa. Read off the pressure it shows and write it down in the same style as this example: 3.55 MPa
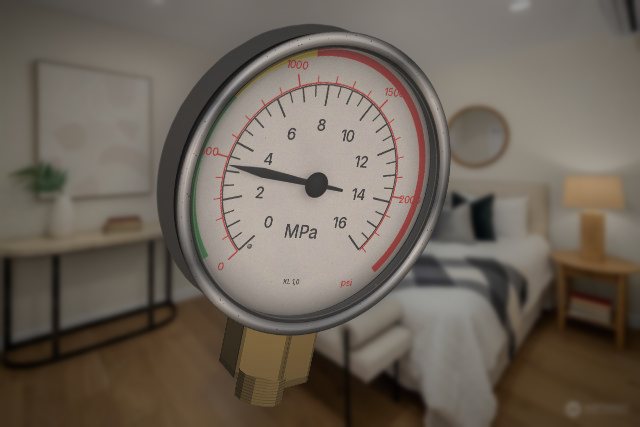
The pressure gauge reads 3.25 MPa
